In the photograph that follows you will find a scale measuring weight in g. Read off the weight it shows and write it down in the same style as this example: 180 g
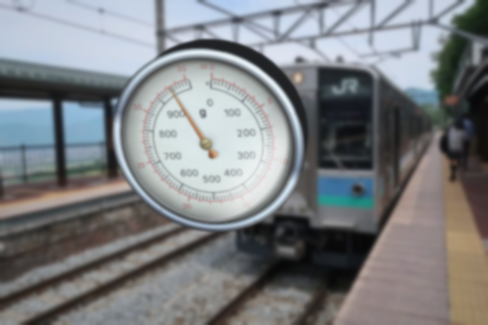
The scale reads 950 g
